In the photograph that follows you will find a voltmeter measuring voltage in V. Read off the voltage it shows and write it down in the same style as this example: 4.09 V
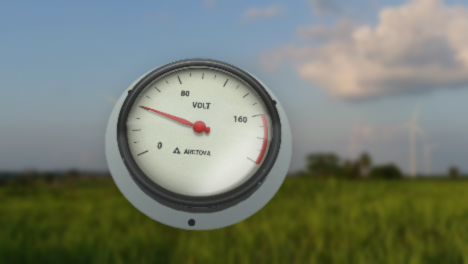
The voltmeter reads 40 V
